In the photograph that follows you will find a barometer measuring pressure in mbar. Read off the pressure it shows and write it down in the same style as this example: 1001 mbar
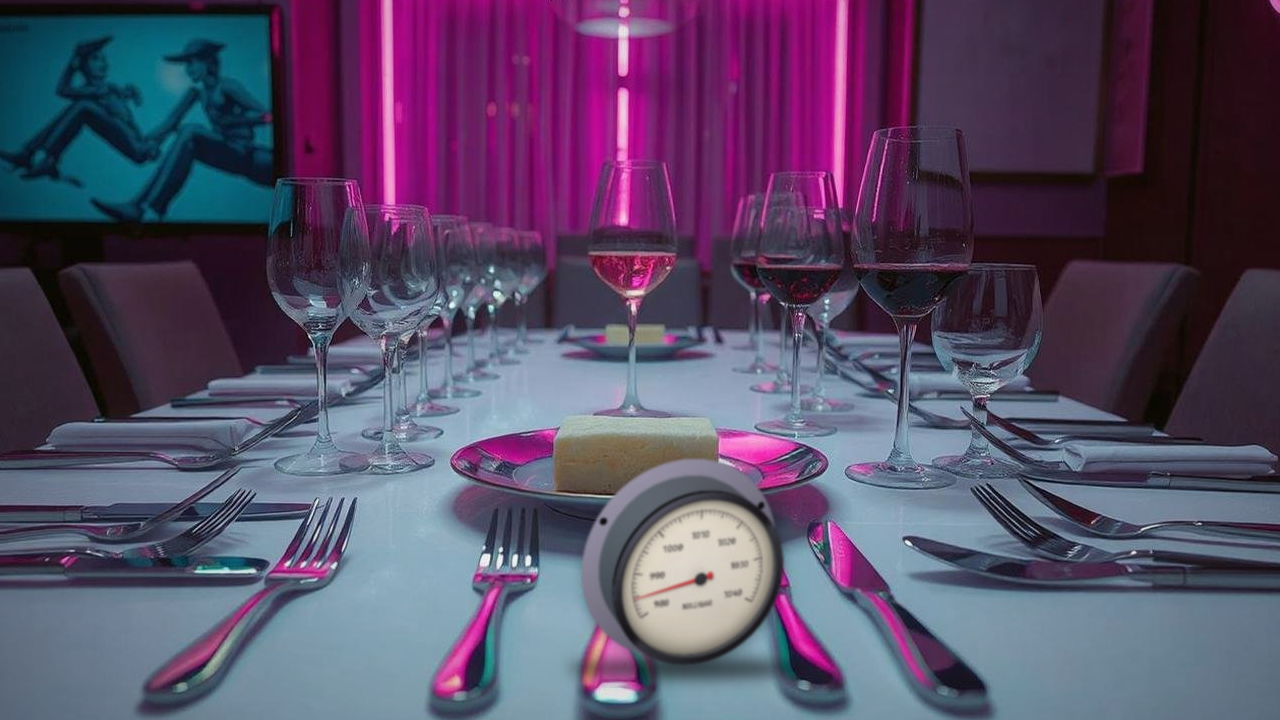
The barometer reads 985 mbar
